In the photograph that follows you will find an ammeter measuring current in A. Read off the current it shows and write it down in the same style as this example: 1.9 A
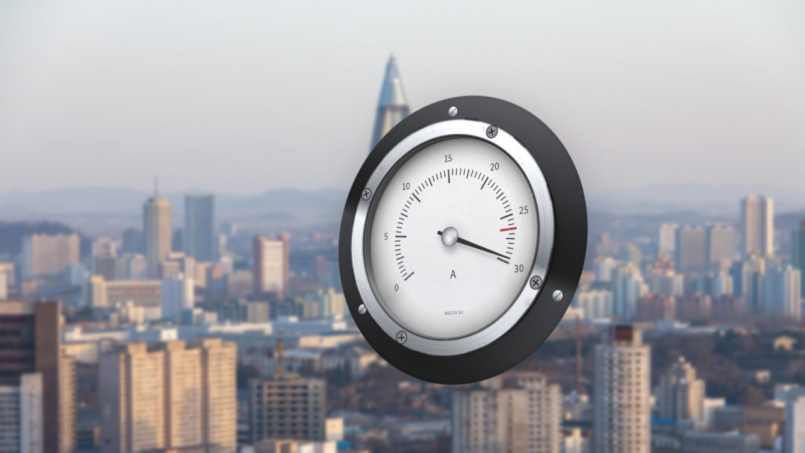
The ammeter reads 29.5 A
